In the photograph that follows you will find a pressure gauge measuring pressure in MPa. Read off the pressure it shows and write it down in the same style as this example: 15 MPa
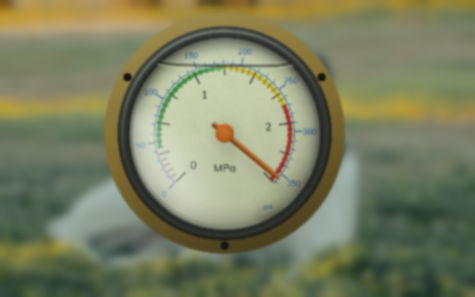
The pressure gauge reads 2.45 MPa
